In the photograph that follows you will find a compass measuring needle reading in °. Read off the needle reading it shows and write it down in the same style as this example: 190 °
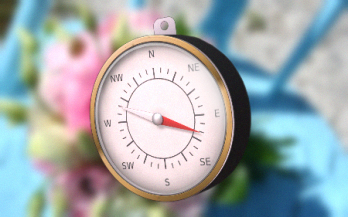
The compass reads 110 °
